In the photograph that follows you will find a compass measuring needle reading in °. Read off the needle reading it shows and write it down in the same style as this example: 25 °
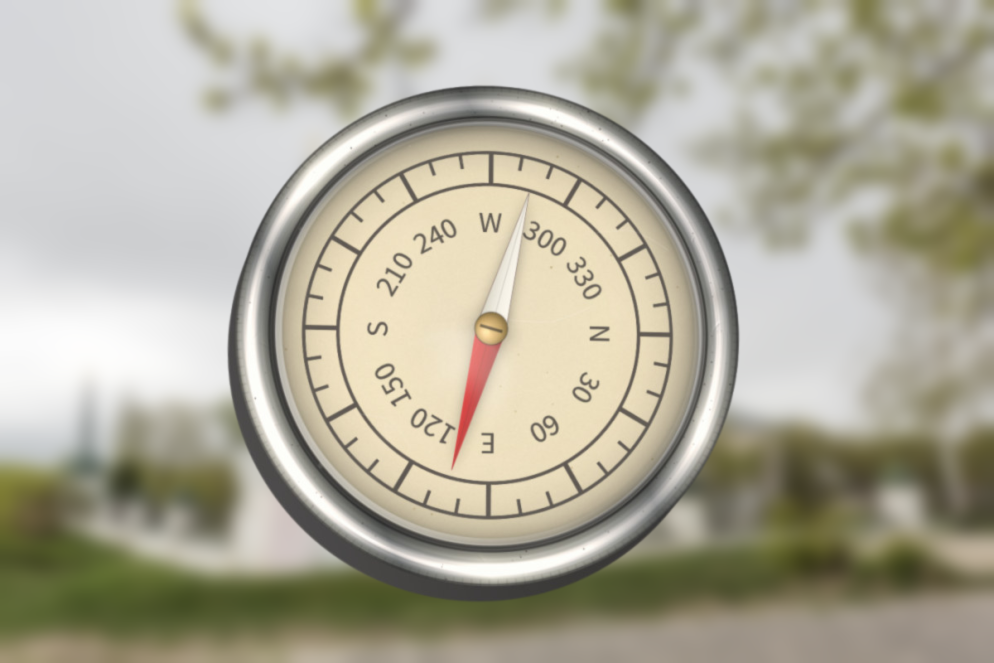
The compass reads 105 °
